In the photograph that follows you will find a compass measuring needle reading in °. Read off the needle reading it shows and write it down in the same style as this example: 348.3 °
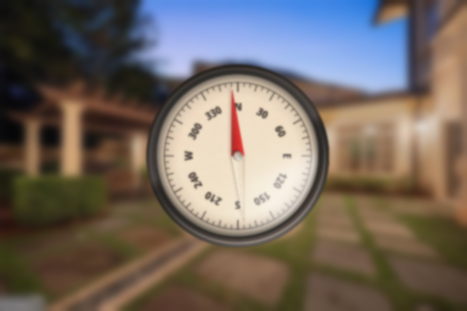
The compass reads 355 °
